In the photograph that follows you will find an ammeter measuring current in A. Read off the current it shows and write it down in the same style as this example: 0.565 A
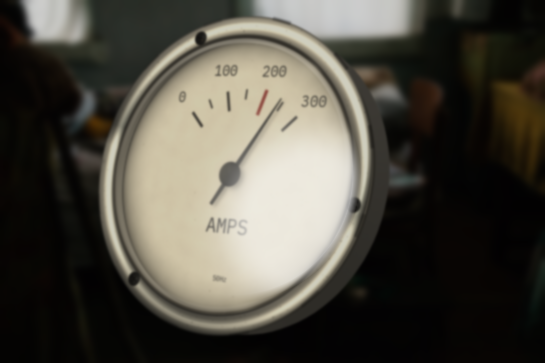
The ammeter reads 250 A
